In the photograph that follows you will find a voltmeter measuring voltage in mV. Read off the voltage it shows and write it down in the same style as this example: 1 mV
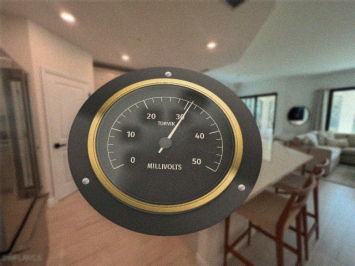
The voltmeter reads 31 mV
